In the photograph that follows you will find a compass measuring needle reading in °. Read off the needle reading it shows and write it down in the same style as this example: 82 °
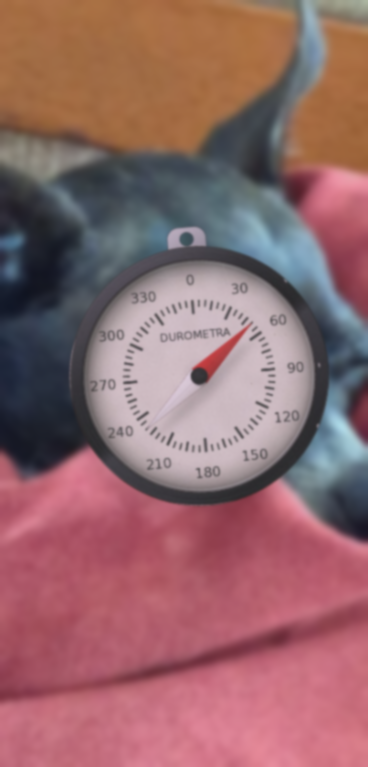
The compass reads 50 °
